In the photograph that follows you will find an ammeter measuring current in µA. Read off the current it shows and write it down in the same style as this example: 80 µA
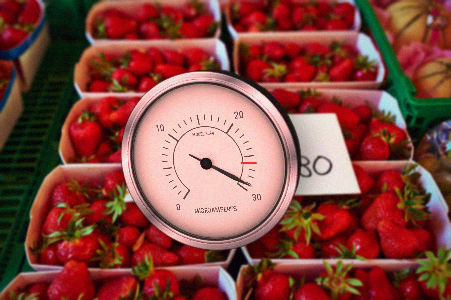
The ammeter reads 29 µA
